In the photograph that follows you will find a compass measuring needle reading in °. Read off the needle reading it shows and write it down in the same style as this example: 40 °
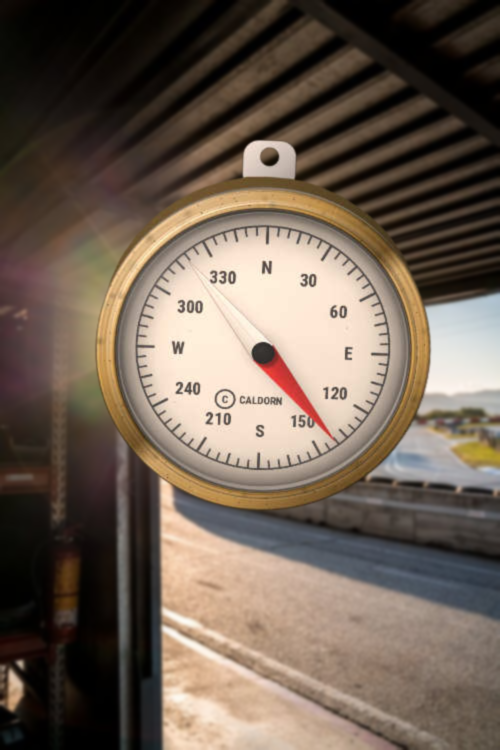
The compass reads 140 °
